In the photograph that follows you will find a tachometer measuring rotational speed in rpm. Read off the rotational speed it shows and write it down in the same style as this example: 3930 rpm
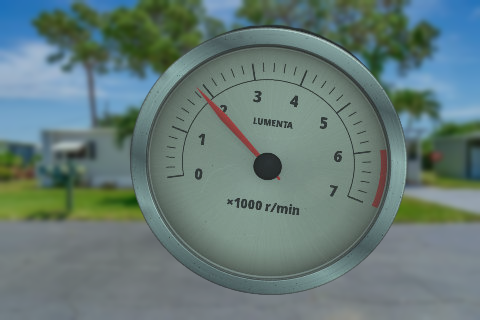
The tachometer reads 1900 rpm
